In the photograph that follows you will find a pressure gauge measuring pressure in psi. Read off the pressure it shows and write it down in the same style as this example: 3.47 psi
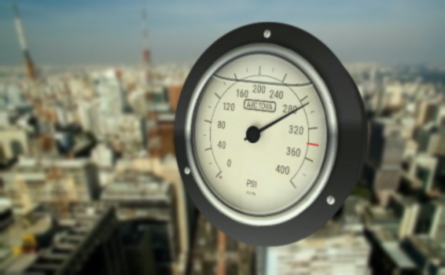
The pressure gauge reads 290 psi
